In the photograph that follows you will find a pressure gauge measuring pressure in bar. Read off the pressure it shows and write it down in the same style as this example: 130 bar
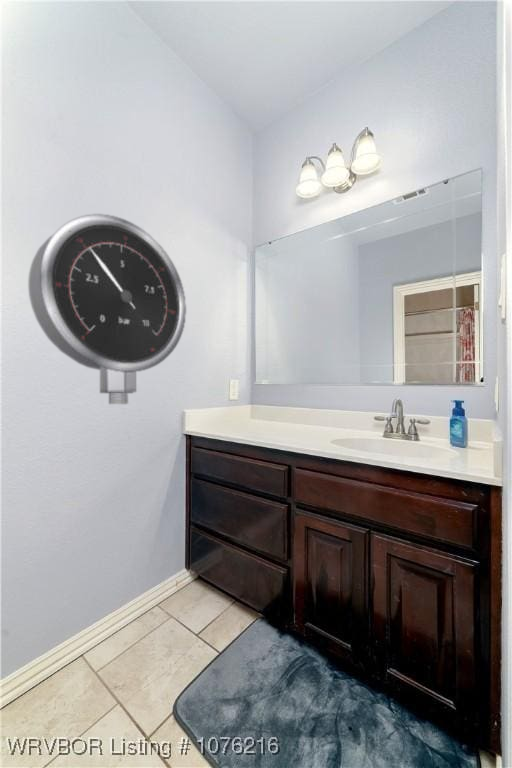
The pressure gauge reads 3.5 bar
